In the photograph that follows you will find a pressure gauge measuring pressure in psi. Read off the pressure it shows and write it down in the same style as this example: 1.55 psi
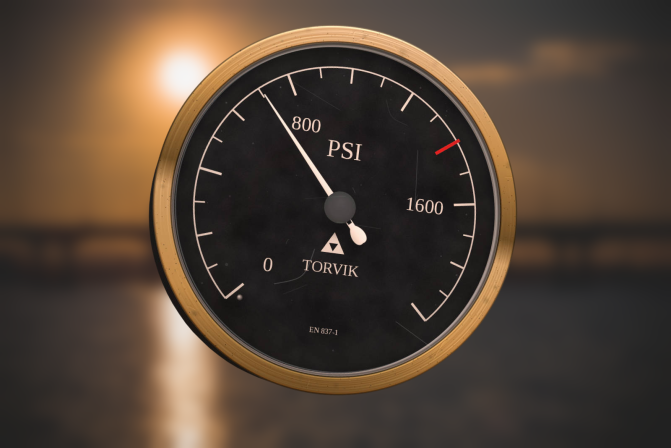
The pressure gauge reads 700 psi
